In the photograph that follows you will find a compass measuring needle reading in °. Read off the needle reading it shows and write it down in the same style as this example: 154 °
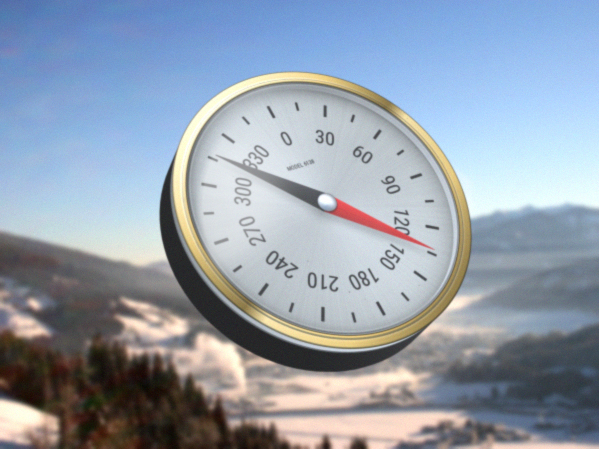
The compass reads 135 °
